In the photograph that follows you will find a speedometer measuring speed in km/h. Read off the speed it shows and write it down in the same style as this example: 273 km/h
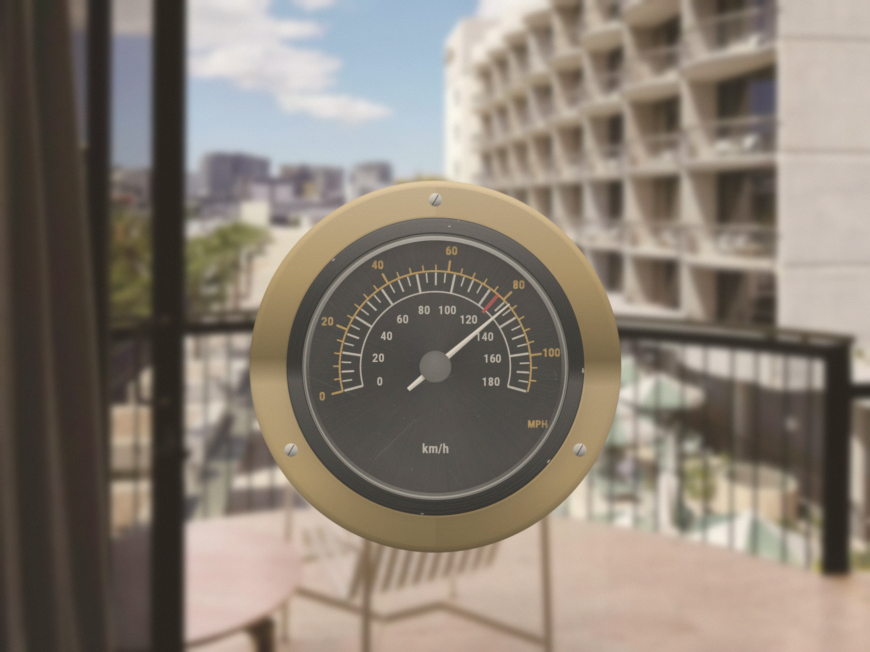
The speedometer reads 132.5 km/h
